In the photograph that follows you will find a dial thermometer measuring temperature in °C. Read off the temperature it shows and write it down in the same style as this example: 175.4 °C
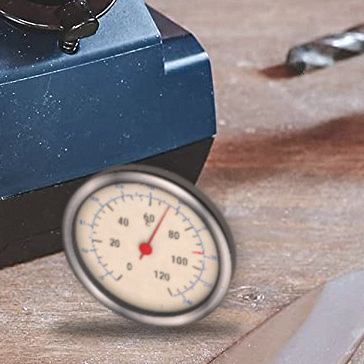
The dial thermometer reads 68 °C
